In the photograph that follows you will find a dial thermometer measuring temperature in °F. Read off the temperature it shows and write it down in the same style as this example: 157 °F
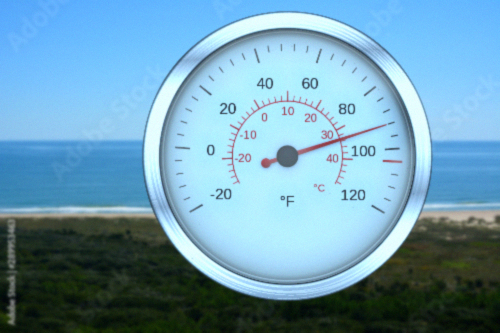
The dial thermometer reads 92 °F
